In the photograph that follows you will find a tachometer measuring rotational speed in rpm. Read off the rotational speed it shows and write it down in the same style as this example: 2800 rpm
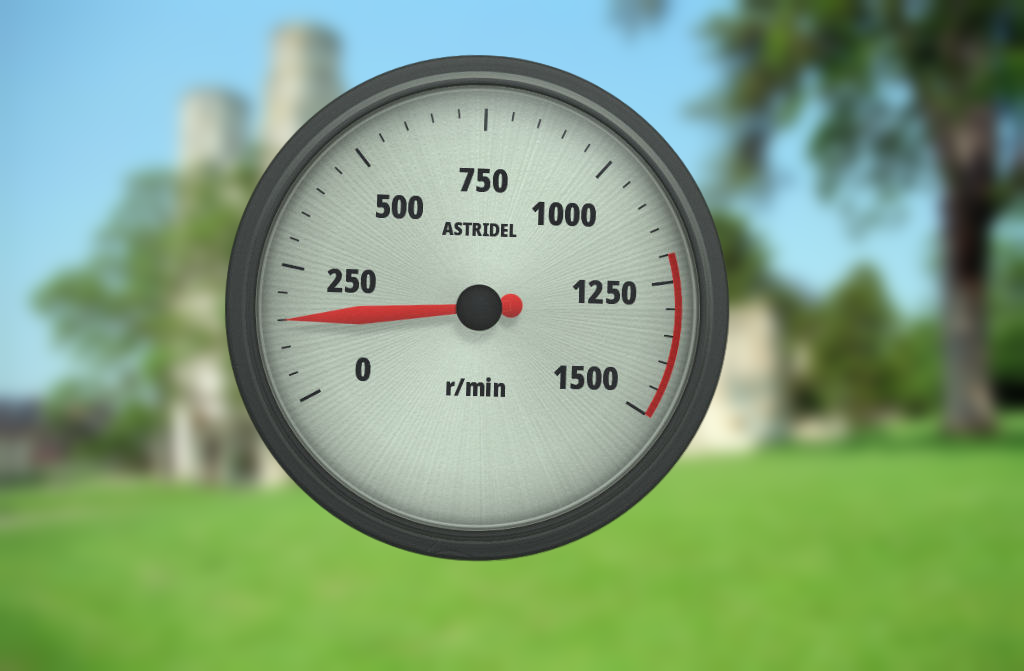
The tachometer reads 150 rpm
